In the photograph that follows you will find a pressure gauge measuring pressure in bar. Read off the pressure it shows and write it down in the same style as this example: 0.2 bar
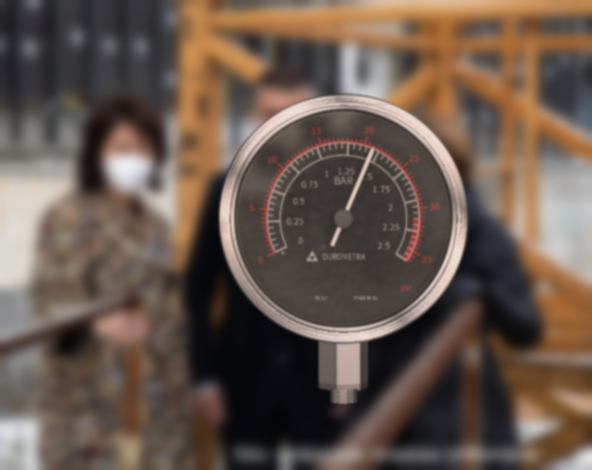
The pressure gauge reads 1.45 bar
